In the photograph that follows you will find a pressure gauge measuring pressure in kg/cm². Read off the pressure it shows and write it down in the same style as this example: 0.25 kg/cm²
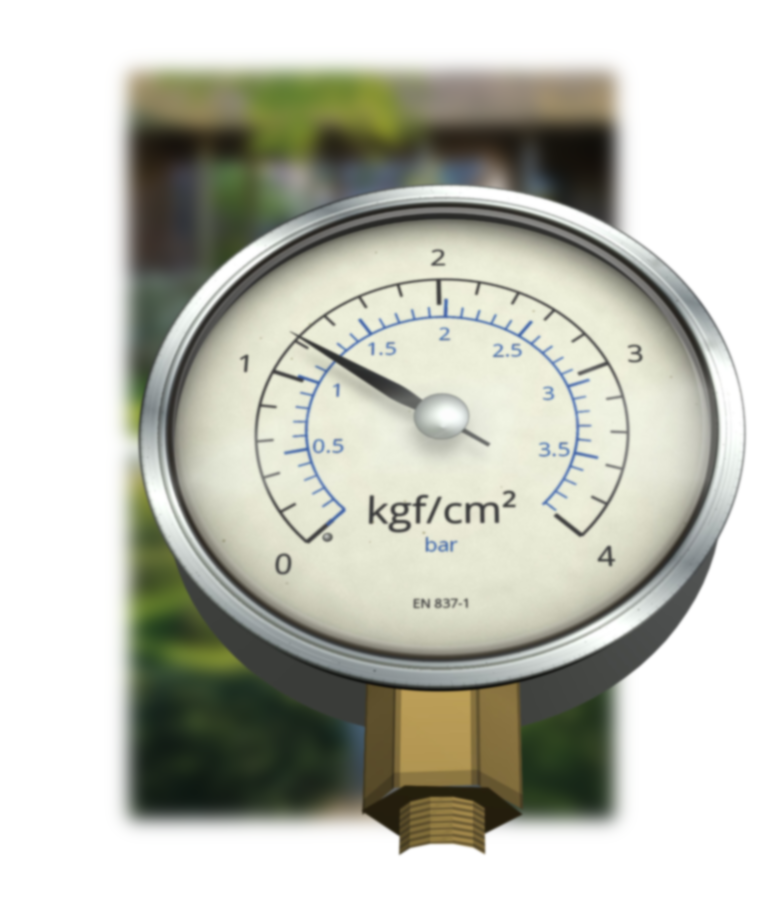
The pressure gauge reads 1.2 kg/cm²
